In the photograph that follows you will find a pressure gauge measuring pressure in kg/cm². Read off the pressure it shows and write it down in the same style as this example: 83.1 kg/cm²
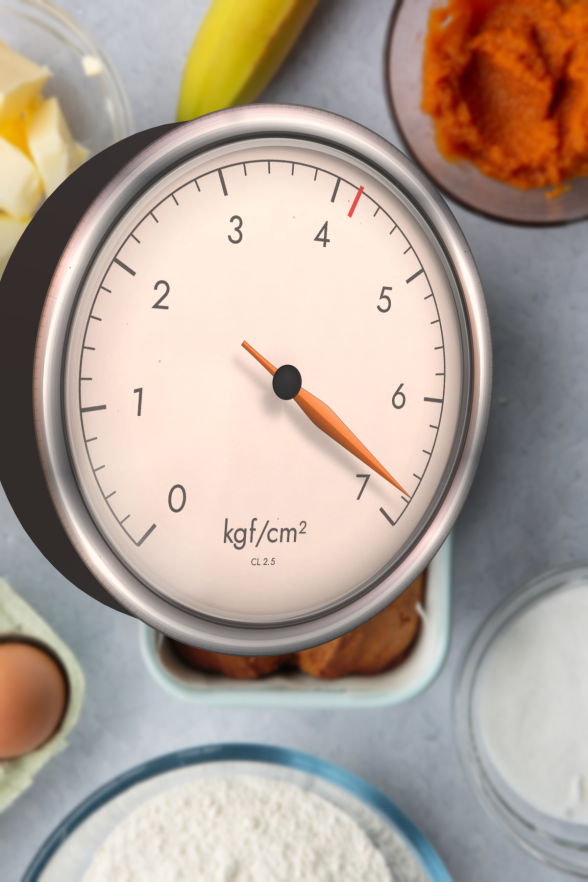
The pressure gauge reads 6.8 kg/cm²
